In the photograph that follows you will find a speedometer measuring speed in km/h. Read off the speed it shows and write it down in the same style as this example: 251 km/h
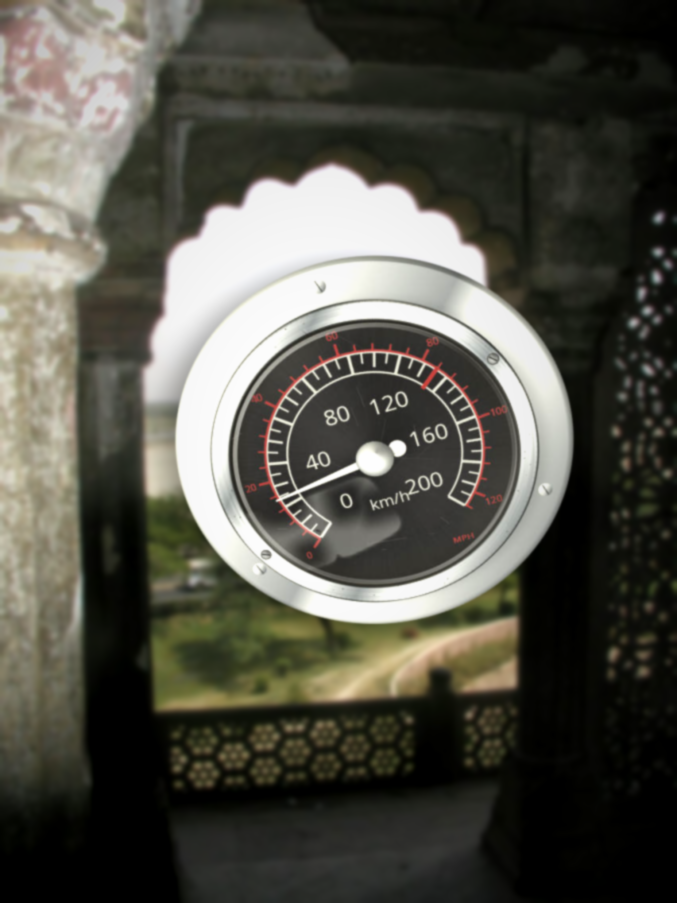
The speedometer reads 25 km/h
